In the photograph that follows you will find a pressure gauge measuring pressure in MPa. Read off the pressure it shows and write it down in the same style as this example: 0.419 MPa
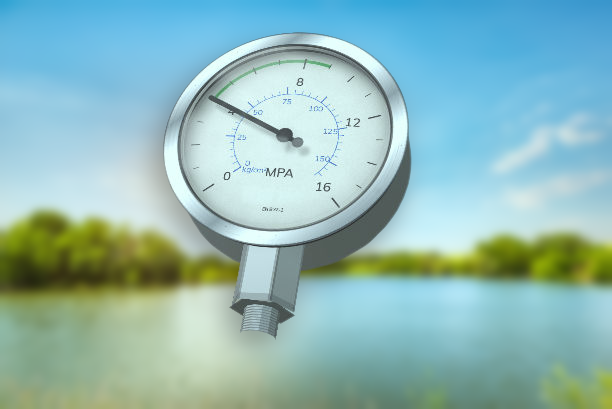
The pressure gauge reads 4 MPa
